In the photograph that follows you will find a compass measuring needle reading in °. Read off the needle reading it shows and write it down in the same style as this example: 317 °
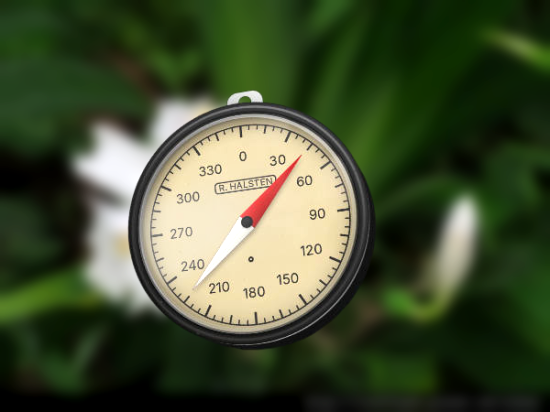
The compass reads 45 °
